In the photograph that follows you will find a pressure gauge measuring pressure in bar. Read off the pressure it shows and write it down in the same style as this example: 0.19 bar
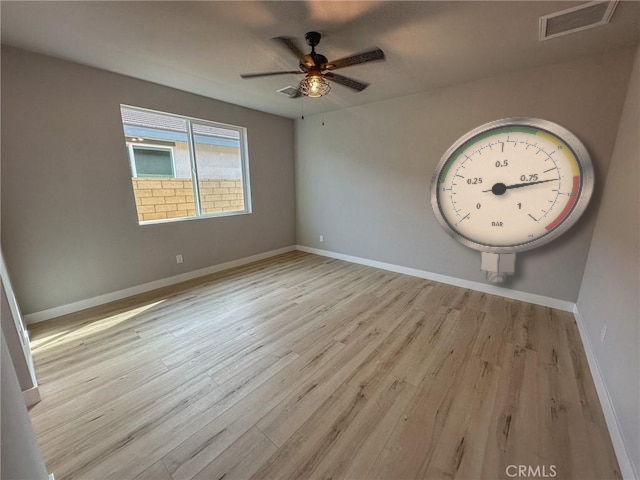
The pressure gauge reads 0.8 bar
